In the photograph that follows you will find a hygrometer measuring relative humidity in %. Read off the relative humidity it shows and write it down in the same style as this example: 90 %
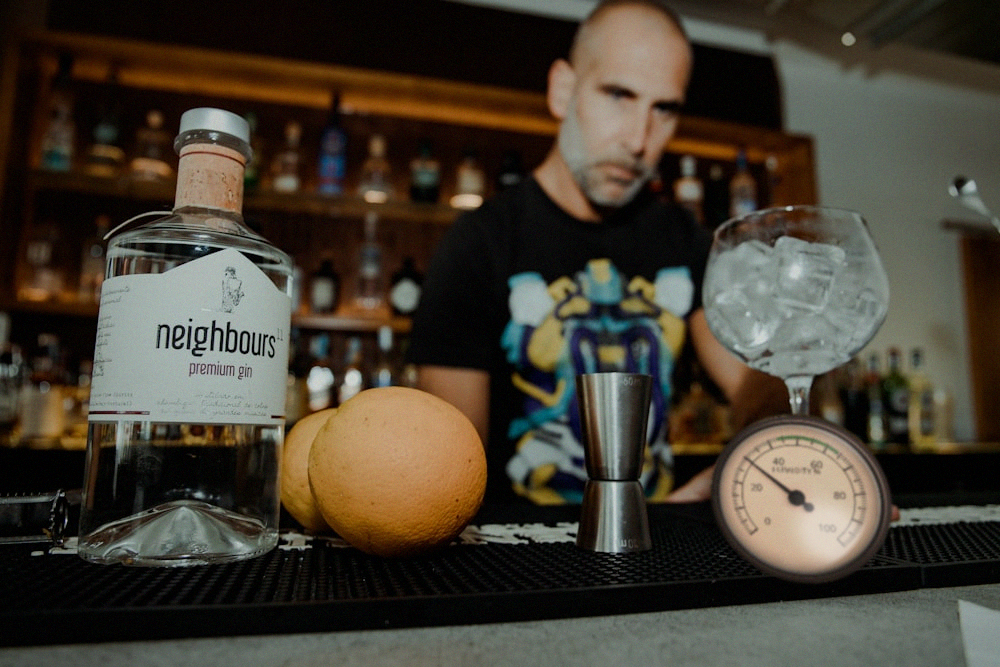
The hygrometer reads 30 %
